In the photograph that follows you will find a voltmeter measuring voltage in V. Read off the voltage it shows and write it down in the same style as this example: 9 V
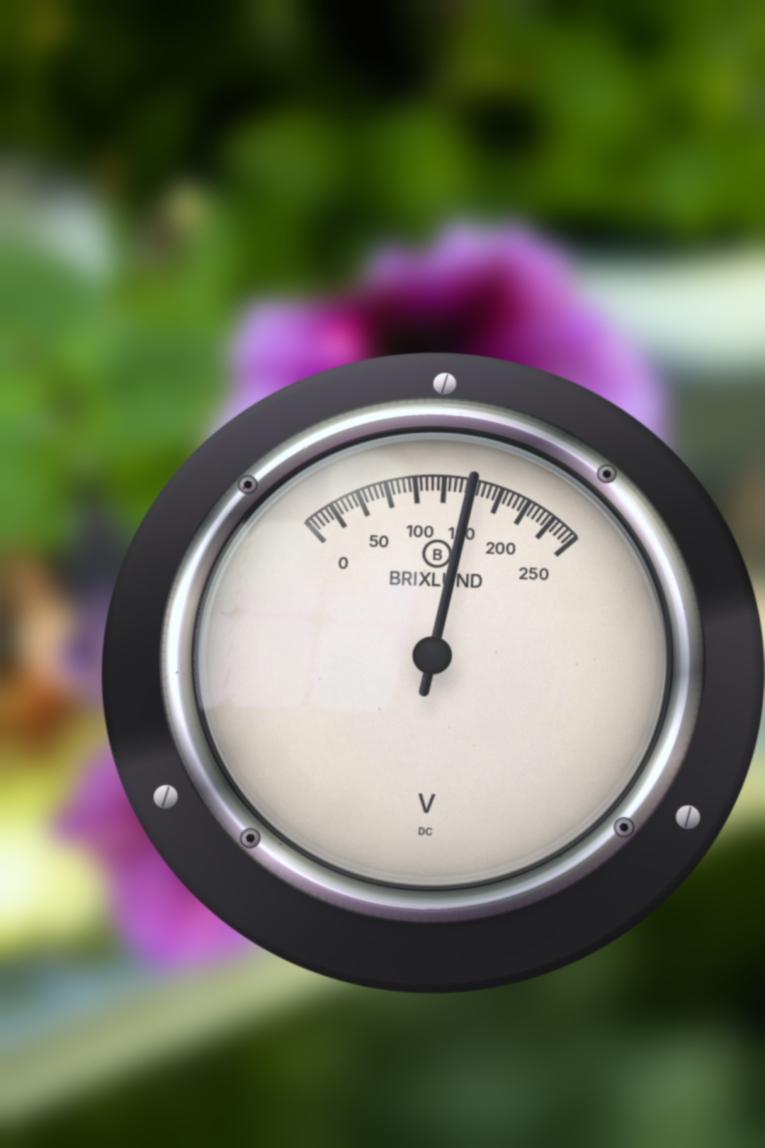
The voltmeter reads 150 V
